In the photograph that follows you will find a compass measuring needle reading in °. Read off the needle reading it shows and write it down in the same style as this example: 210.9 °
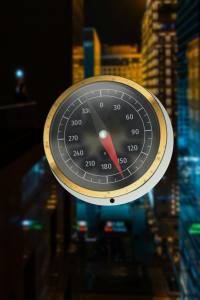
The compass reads 160 °
